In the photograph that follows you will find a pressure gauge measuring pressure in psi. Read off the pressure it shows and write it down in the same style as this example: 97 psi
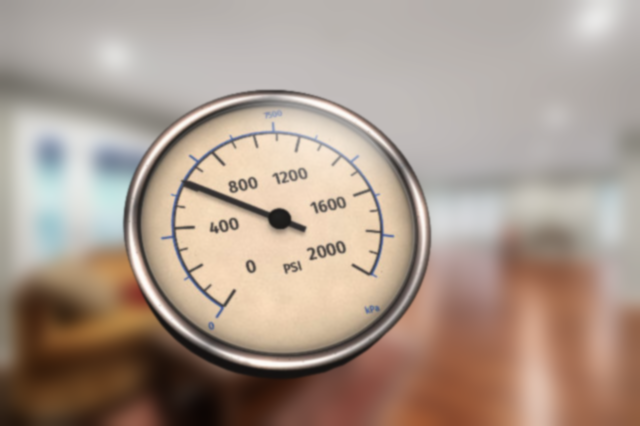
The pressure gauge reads 600 psi
